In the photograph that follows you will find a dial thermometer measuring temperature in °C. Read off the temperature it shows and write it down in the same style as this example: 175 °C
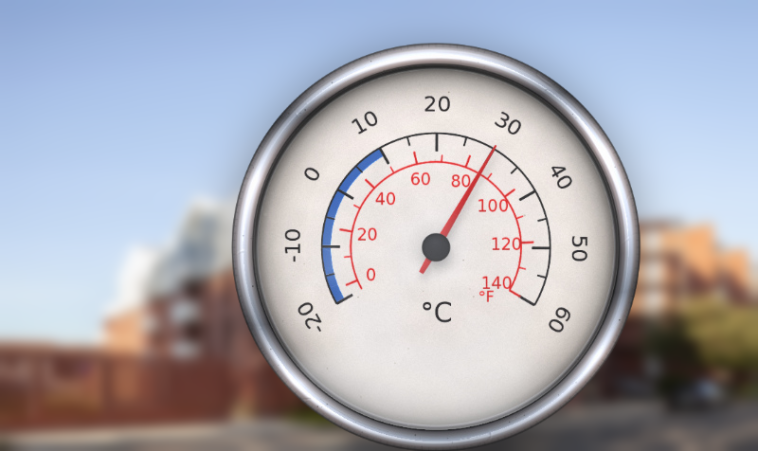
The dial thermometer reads 30 °C
